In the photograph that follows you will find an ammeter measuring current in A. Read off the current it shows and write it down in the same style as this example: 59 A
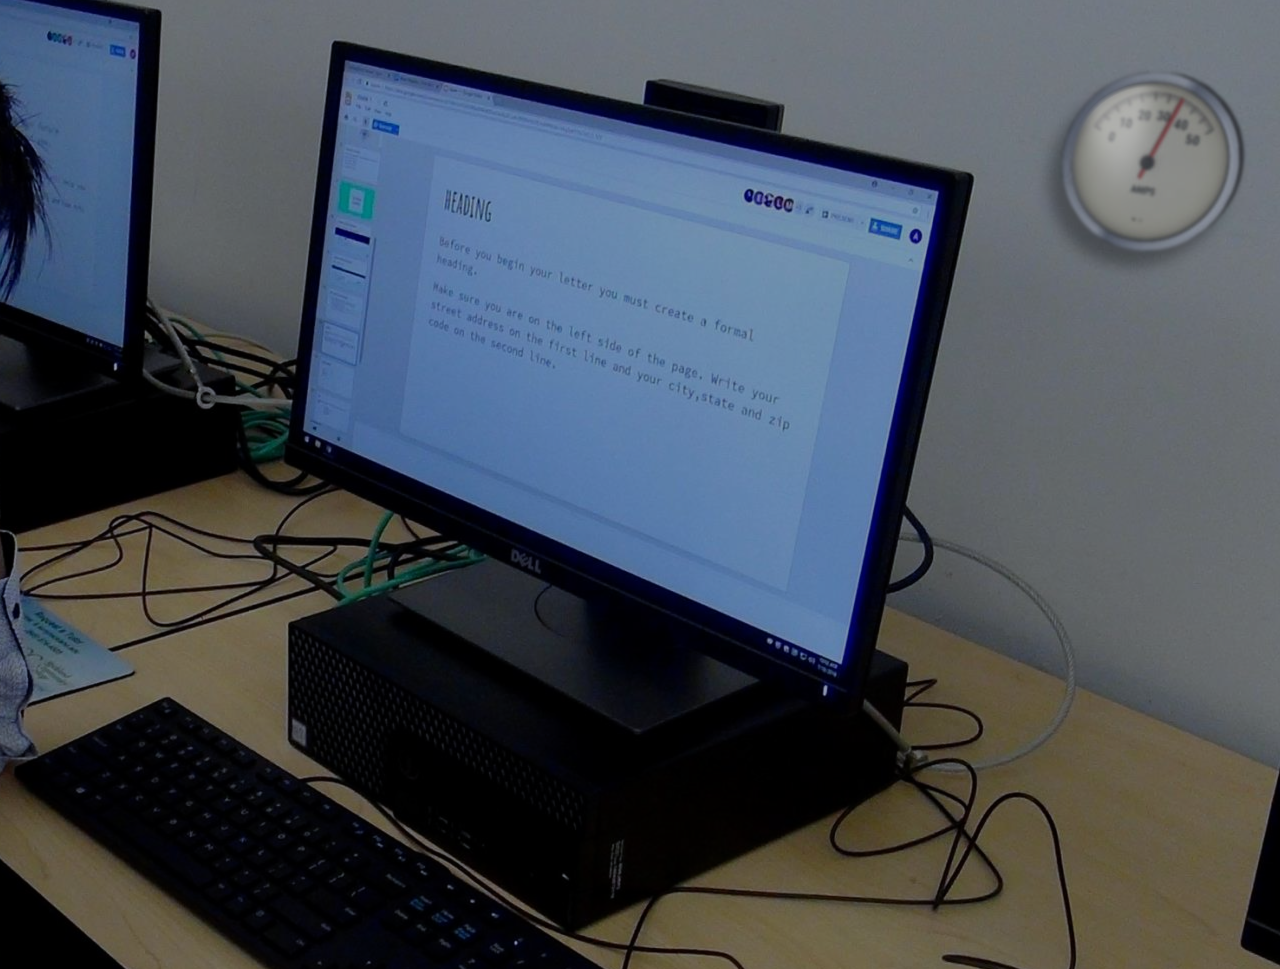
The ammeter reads 35 A
